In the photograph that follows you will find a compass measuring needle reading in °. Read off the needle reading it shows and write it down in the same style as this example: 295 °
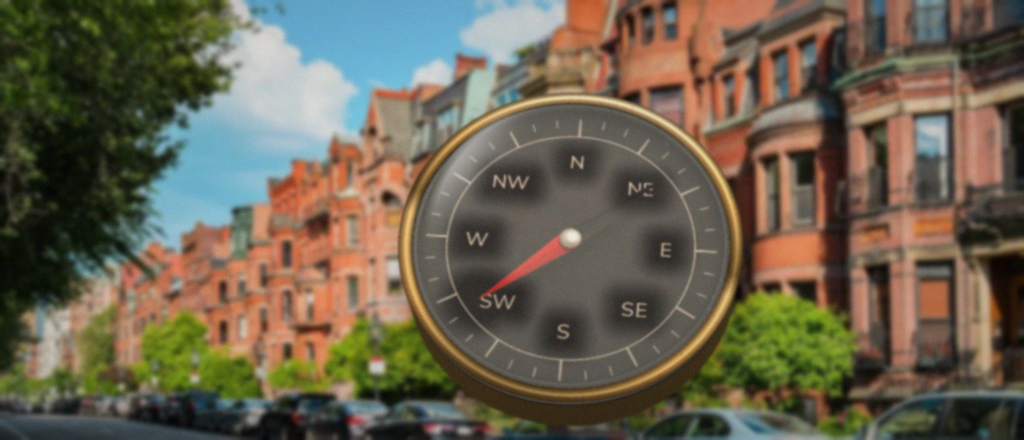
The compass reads 230 °
